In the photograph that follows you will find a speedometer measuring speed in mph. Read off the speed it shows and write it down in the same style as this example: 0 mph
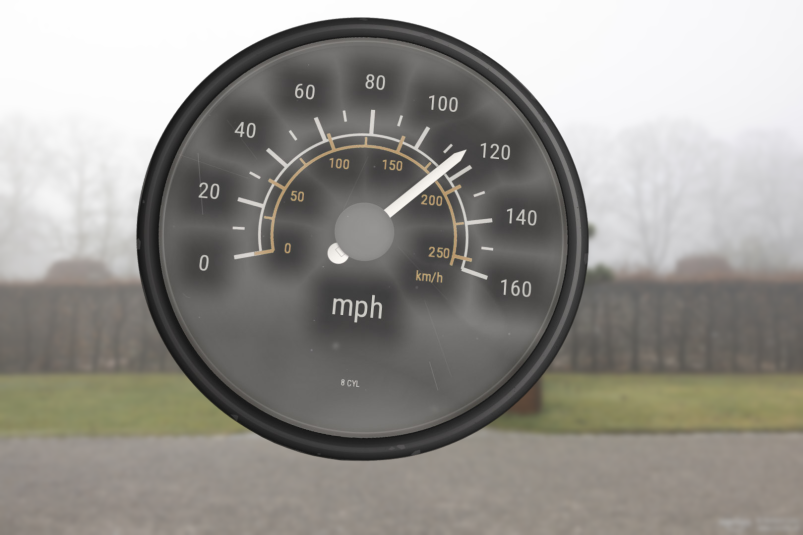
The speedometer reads 115 mph
